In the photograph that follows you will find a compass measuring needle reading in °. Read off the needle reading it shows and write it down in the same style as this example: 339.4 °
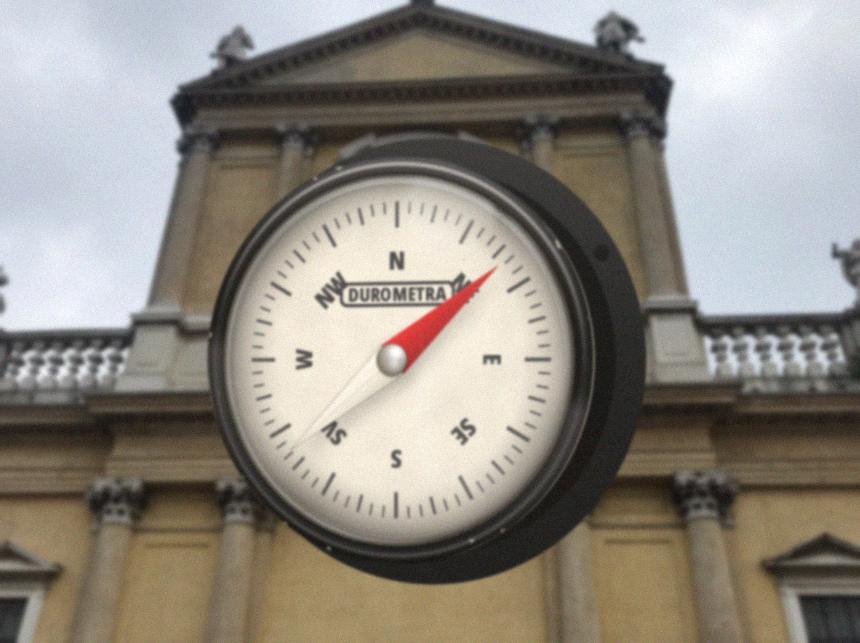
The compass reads 50 °
